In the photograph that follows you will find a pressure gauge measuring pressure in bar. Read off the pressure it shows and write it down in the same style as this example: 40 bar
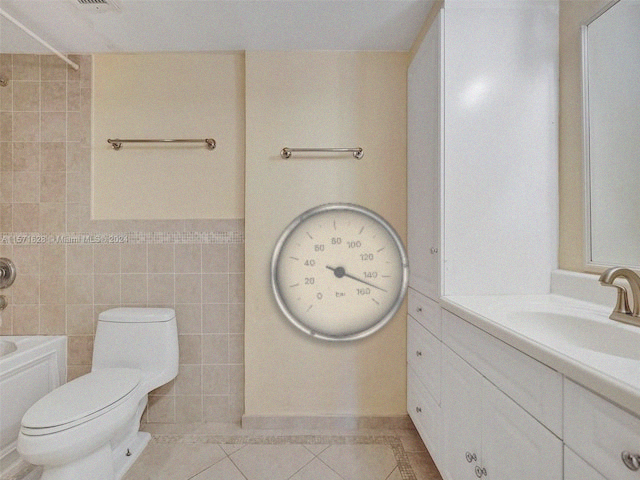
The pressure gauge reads 150 bar
